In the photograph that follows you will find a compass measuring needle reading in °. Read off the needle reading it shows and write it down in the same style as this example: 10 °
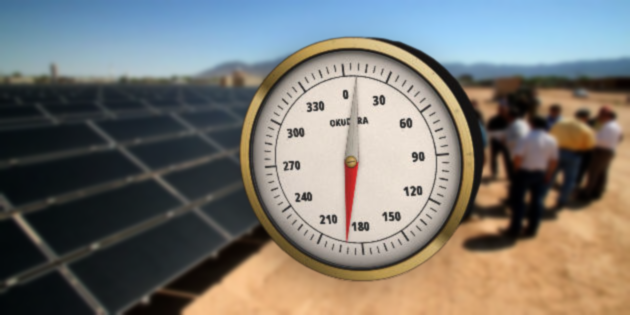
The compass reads 190 °
